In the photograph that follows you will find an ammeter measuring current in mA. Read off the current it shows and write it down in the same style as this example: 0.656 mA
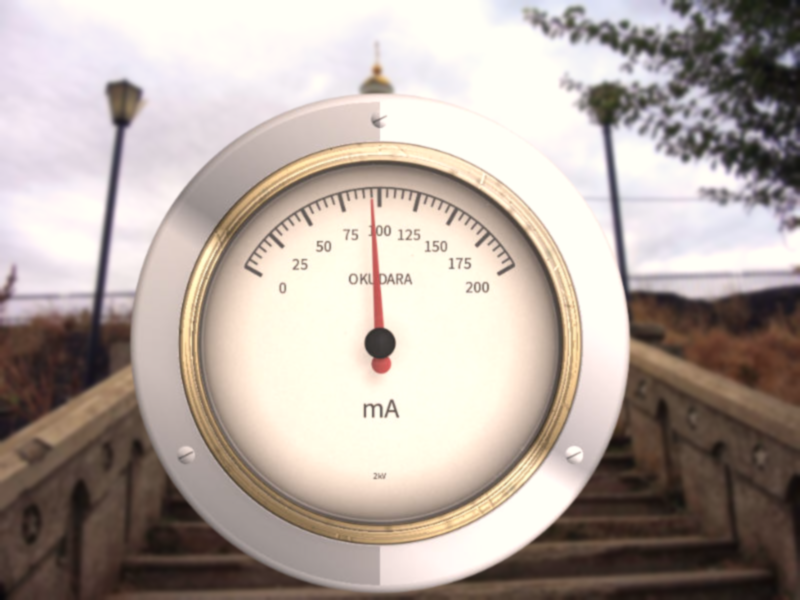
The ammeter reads 95 mA
